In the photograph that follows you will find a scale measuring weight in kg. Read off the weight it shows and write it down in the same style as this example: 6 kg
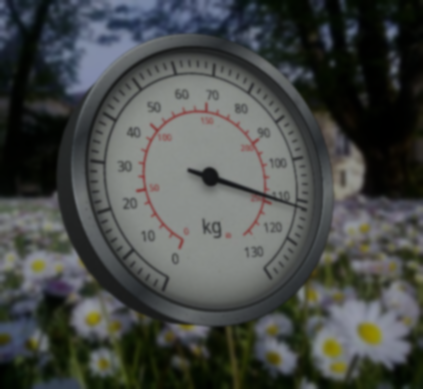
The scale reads 112 kg
